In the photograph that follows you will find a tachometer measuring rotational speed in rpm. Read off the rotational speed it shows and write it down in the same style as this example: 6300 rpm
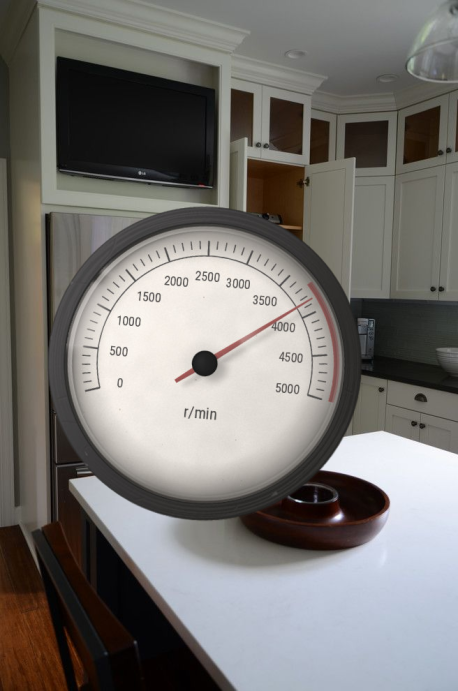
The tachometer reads 3850 rpm
